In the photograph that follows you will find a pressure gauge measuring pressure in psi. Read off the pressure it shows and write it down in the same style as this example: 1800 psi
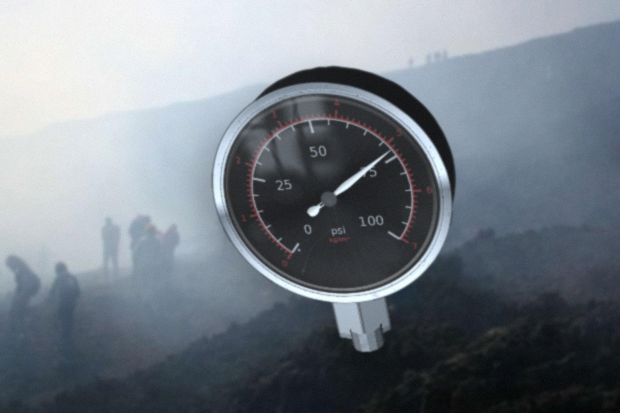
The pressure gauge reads 72.5 psi
